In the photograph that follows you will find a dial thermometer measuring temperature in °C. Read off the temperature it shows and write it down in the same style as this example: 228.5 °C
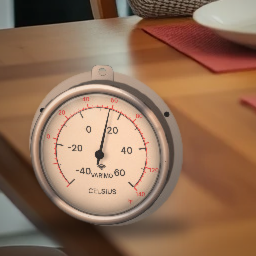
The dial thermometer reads 15 °C
